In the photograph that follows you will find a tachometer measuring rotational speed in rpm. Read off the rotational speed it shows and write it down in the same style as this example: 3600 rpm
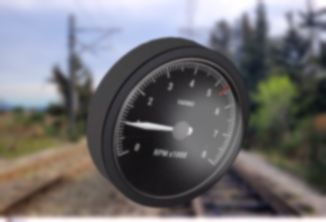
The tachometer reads 1000 rpm
